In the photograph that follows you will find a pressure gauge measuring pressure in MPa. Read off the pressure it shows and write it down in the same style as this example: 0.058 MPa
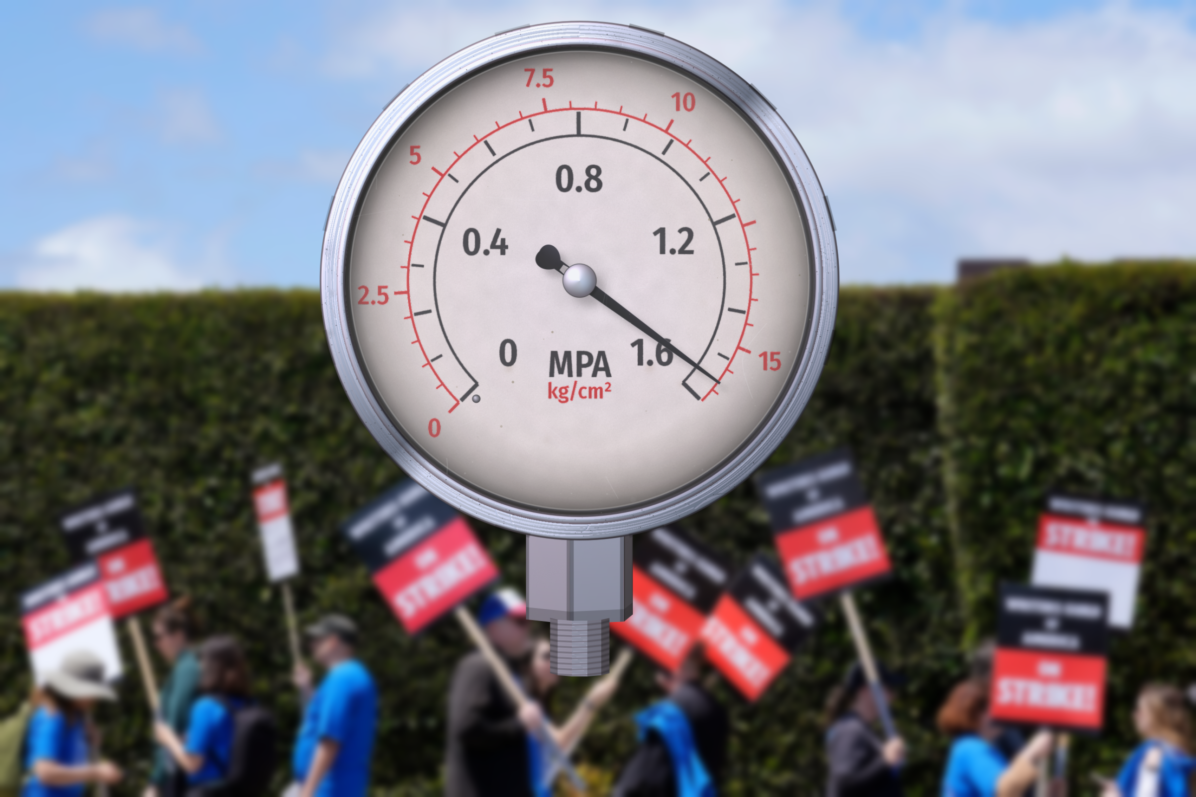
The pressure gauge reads 1.55 MPa
